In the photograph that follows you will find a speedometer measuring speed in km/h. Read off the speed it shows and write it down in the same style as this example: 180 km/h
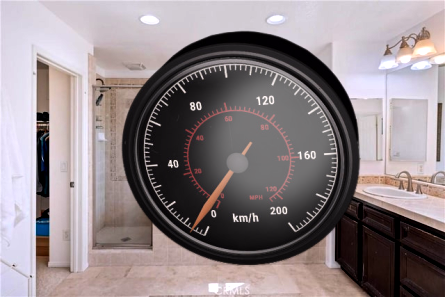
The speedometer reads 6 km/h
